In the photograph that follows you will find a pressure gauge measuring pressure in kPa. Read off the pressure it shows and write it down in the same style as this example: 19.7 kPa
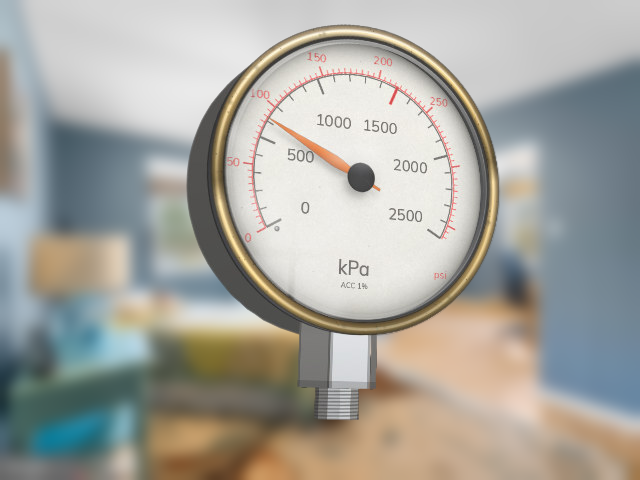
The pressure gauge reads 600 kPa
